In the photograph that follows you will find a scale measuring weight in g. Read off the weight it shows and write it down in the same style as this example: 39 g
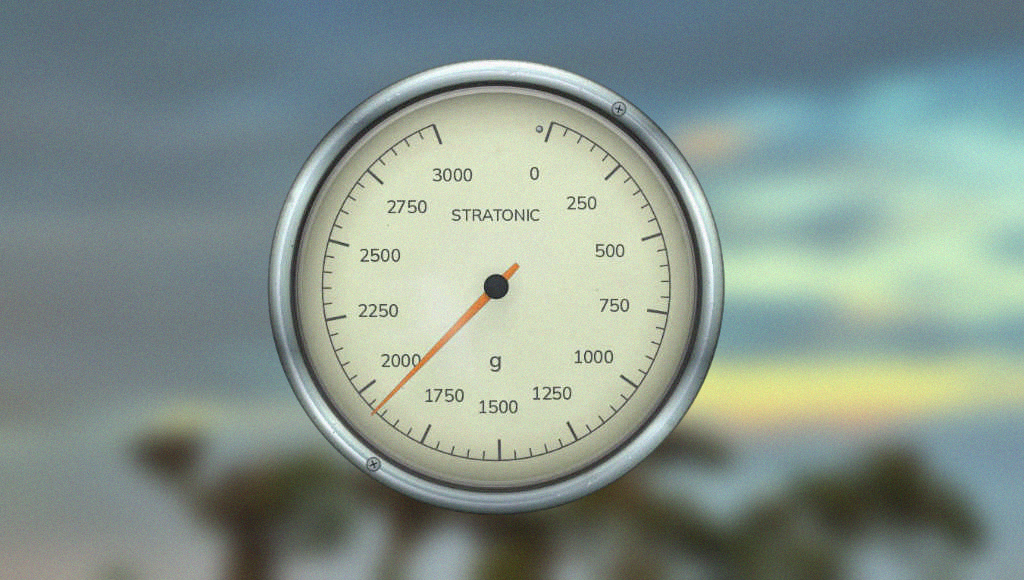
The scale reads 1925 g
